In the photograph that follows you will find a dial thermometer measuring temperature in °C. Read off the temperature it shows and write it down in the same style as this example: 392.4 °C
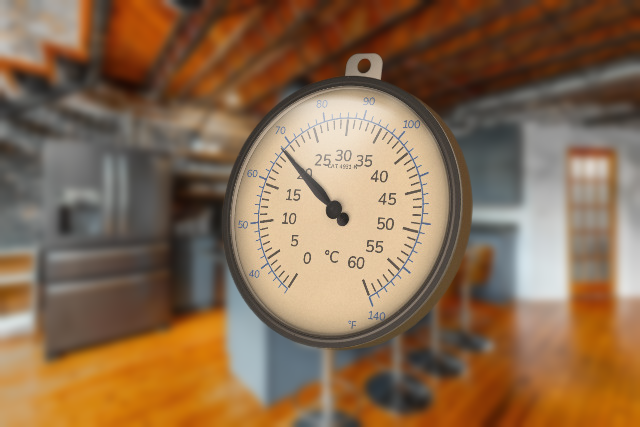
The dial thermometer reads 20 °C
